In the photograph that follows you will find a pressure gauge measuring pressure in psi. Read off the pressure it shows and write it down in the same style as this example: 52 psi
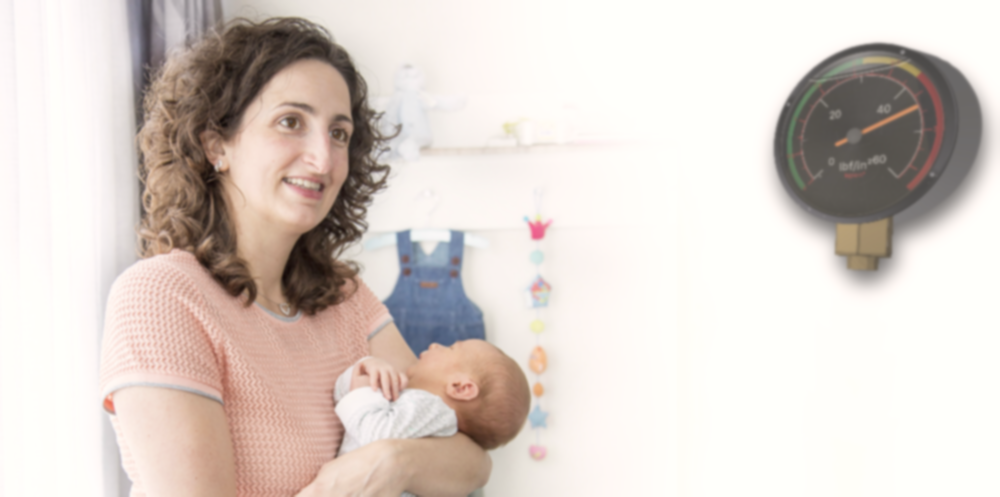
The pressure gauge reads 45 psi
